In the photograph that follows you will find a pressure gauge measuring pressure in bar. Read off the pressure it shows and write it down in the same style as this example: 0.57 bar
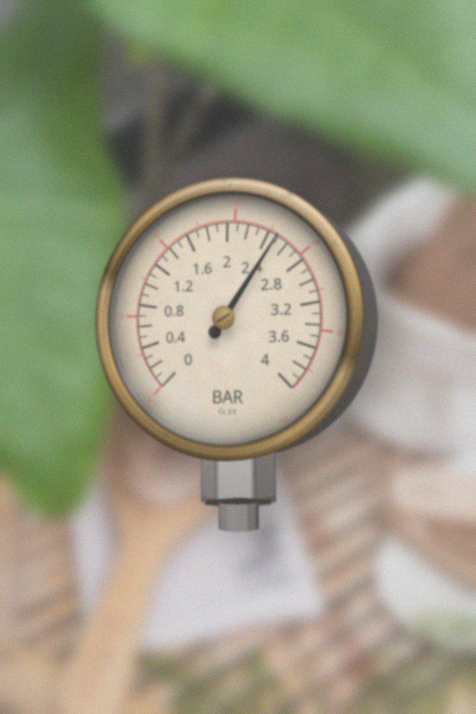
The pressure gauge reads 2.5 bar
